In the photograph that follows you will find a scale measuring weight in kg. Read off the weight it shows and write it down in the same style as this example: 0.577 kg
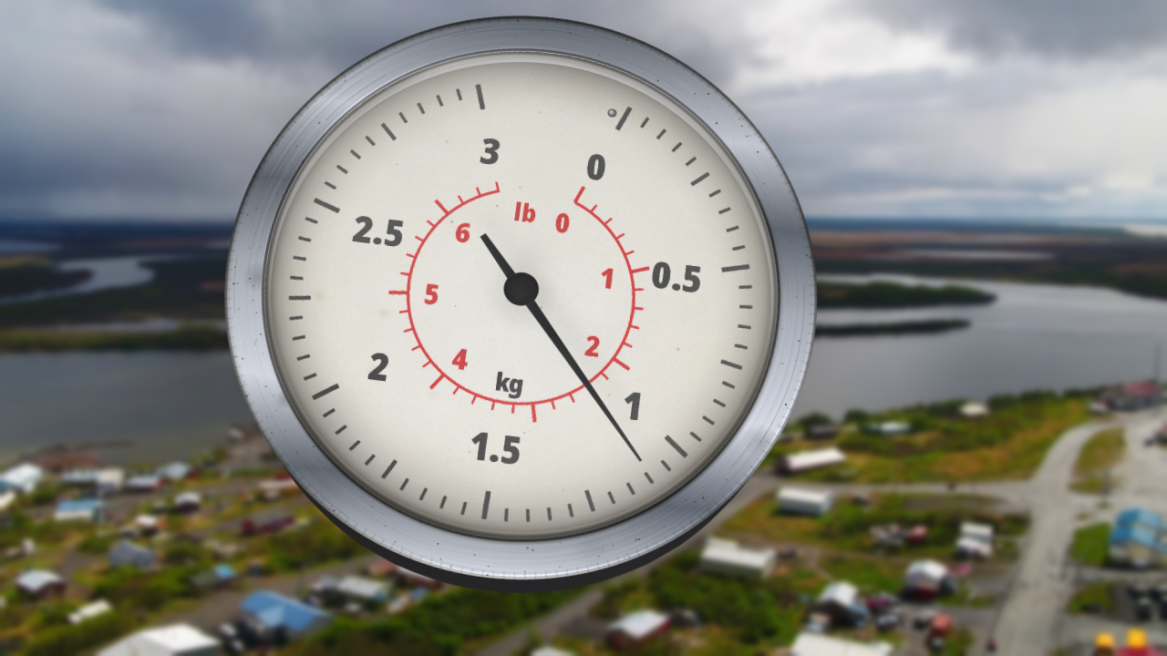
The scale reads 1.1 kg
